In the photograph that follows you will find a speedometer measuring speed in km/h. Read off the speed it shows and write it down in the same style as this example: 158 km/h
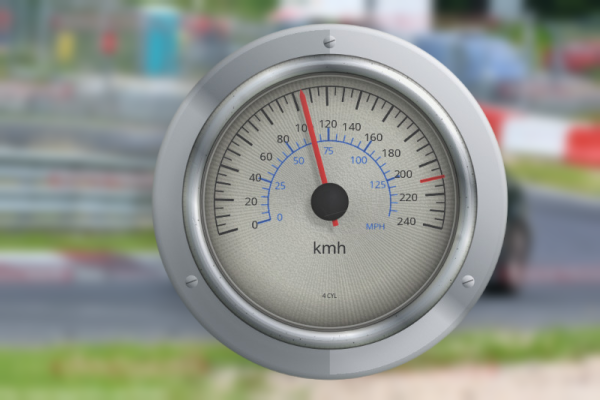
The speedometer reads 105 km/h
